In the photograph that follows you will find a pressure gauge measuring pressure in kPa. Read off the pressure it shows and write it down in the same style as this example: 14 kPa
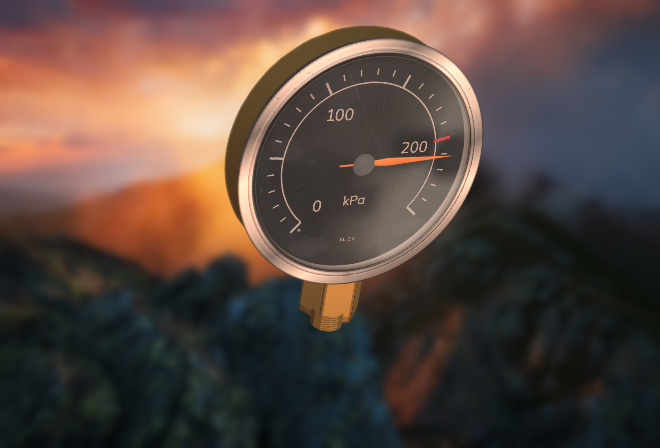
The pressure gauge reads 210 kPa
